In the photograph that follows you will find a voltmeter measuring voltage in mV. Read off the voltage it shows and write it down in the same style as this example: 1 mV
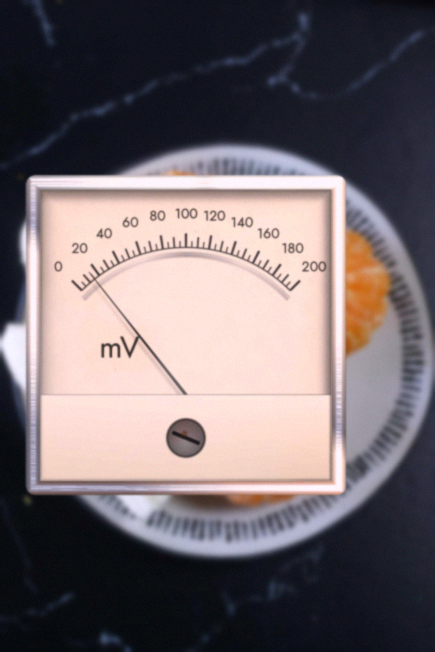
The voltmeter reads 15 mV
